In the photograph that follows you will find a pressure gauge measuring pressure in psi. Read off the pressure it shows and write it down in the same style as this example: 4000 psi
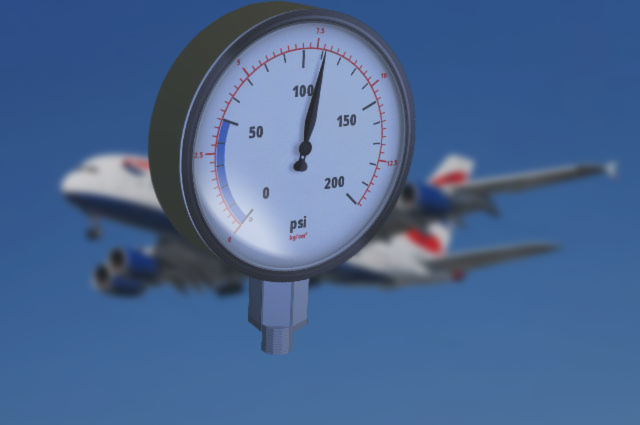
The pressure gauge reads 110 psi
